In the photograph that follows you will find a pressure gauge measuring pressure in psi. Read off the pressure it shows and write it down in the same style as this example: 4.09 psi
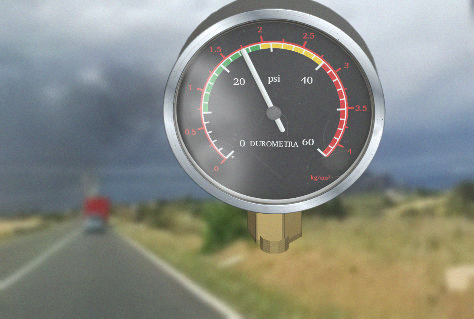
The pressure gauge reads 25 psi
